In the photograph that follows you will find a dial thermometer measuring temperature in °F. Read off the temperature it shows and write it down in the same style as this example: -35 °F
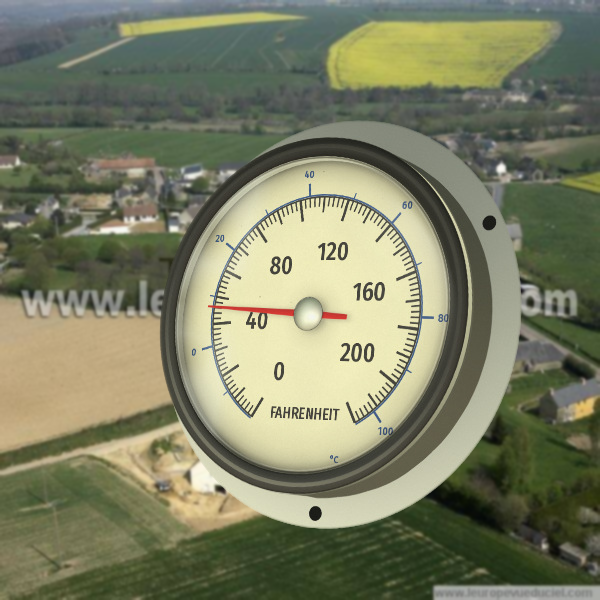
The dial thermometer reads 46 °F
